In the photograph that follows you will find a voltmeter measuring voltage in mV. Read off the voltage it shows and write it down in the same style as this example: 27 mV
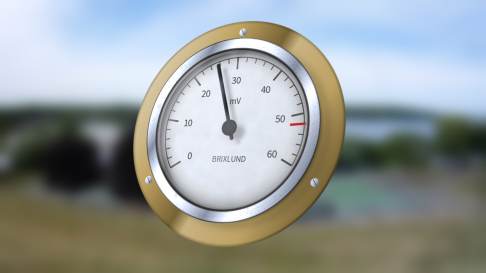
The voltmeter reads 26 mV
